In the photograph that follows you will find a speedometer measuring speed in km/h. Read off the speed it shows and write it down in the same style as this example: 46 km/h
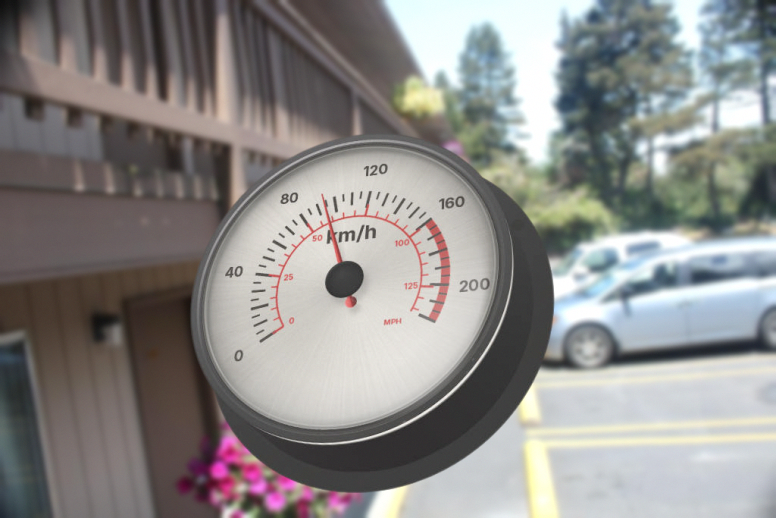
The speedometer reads 95 km/h
